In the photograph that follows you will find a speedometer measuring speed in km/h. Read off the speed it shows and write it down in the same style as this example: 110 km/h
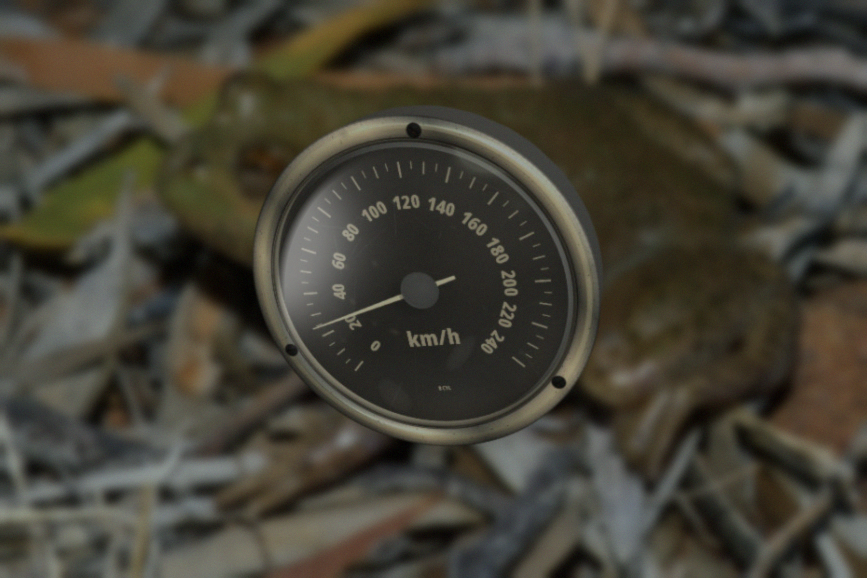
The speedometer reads 25 km/h
